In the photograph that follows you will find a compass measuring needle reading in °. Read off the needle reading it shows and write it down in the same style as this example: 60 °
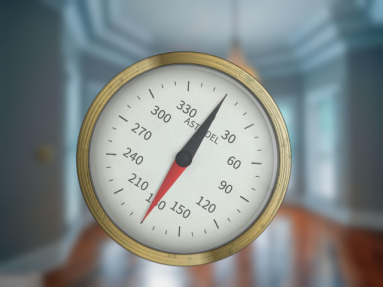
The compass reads 180 °
